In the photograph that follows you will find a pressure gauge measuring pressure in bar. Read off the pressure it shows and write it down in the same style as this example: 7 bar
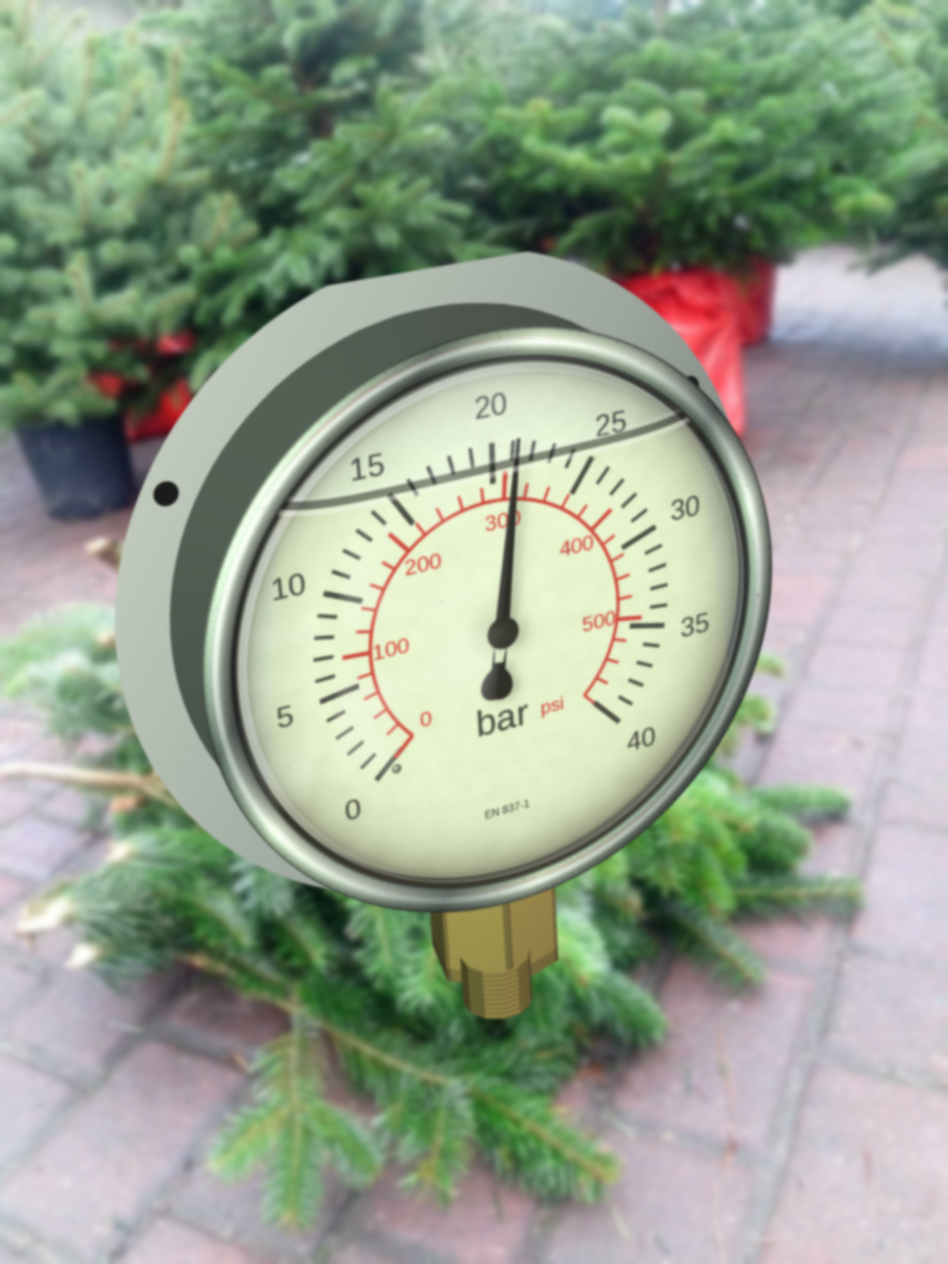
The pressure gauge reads 21 bar
